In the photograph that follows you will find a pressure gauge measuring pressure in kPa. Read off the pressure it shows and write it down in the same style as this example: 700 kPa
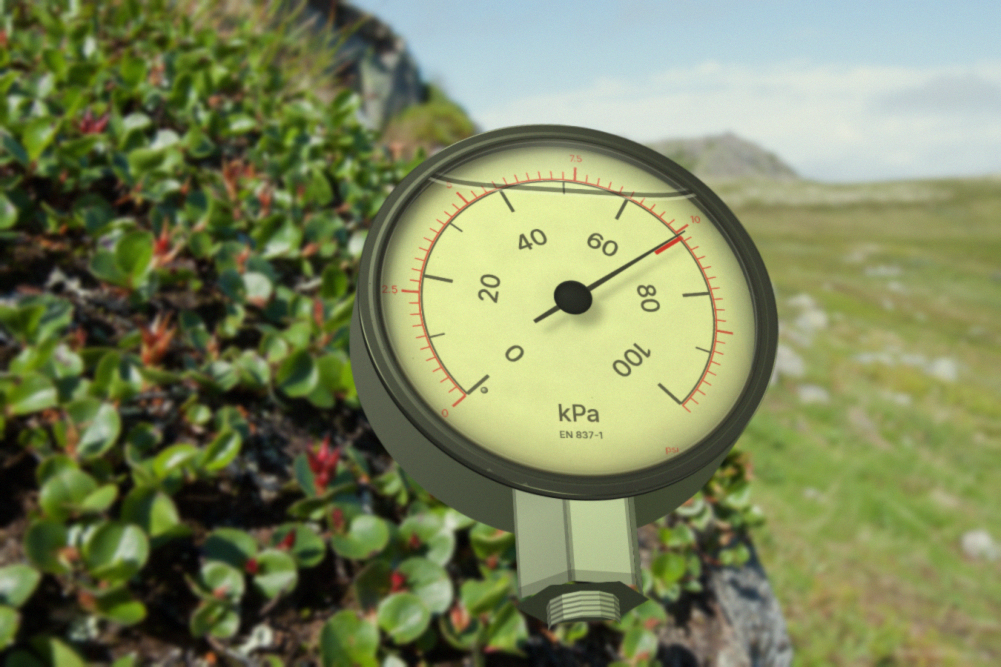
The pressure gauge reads 70 kPa
